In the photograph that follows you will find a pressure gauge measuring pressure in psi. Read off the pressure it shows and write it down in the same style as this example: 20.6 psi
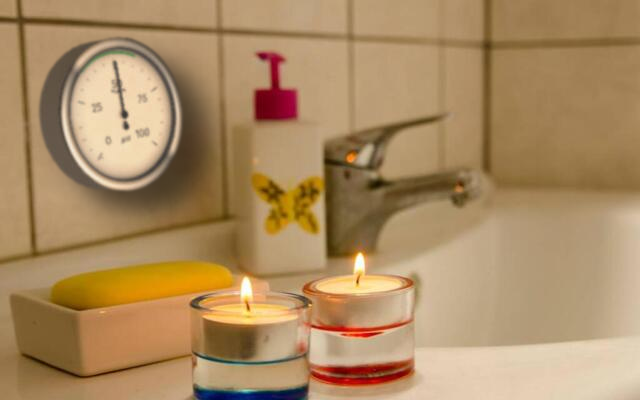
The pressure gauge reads 50 psi
